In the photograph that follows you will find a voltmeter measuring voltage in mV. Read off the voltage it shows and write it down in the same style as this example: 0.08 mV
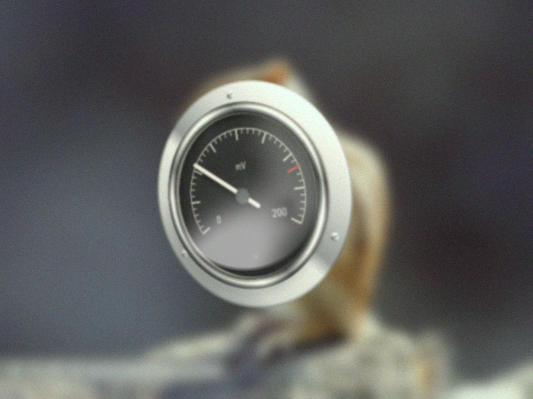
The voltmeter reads 55 mV
